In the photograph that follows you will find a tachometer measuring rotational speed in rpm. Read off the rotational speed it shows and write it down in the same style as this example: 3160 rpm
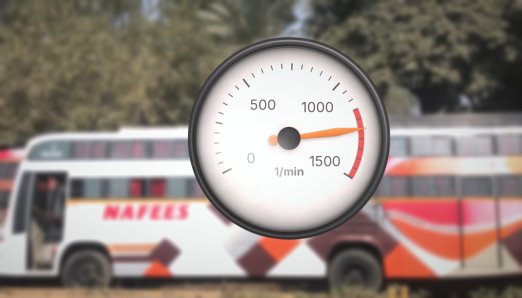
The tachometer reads 1250 rpm
